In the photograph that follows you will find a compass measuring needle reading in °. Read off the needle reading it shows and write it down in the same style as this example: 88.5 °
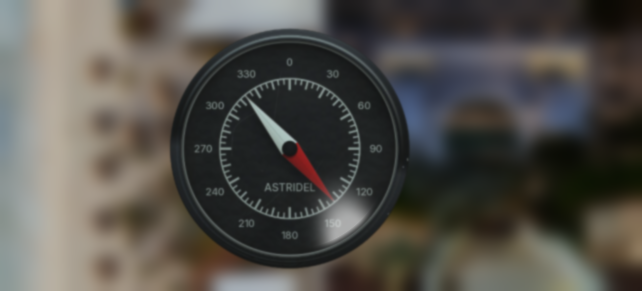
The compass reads 140 °
